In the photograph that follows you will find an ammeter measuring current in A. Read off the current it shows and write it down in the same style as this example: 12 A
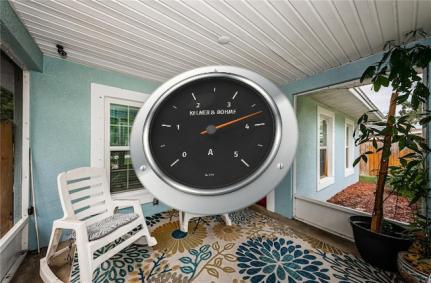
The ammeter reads 3.75 A
